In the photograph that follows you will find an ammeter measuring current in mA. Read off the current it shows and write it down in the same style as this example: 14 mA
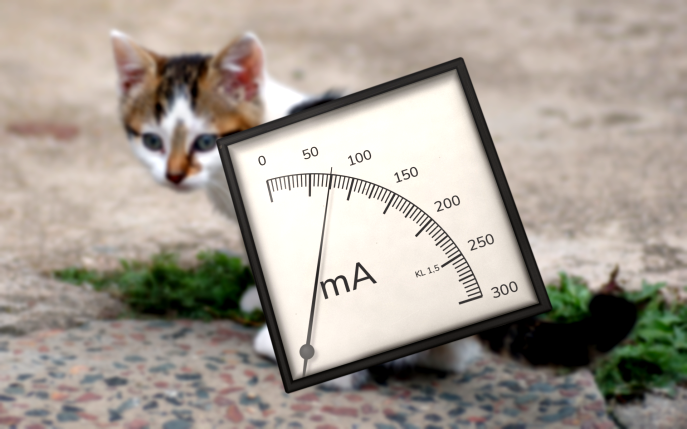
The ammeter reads 75 mA
